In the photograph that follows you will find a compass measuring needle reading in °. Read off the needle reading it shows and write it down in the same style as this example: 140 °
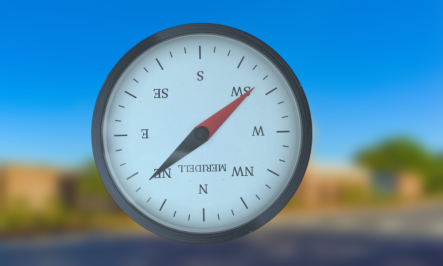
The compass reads 230 °
